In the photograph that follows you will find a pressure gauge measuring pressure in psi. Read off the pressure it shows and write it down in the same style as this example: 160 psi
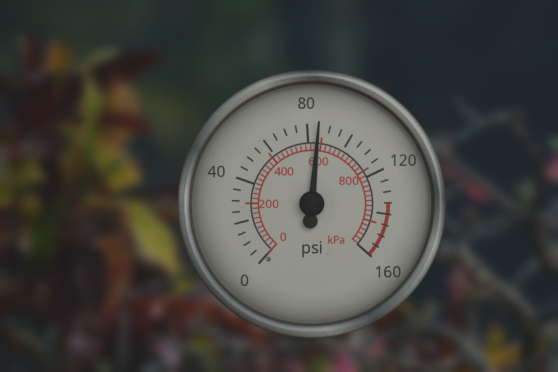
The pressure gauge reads 85 psi
